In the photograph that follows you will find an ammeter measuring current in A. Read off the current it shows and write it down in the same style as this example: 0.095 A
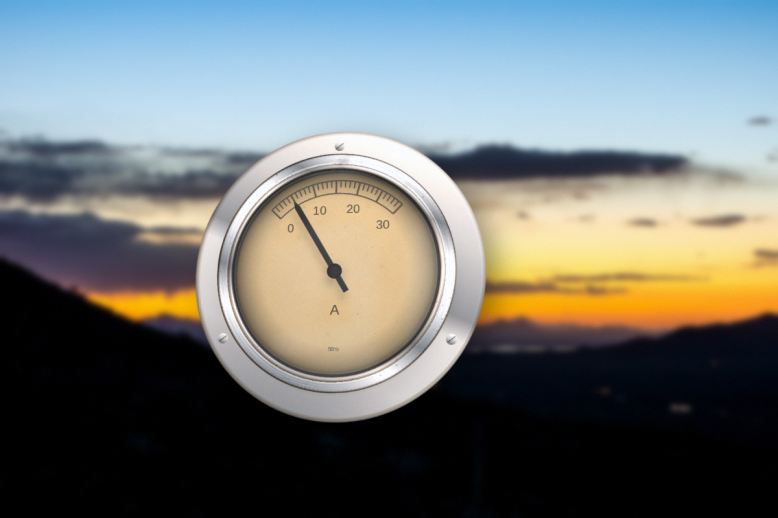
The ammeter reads 5 A
